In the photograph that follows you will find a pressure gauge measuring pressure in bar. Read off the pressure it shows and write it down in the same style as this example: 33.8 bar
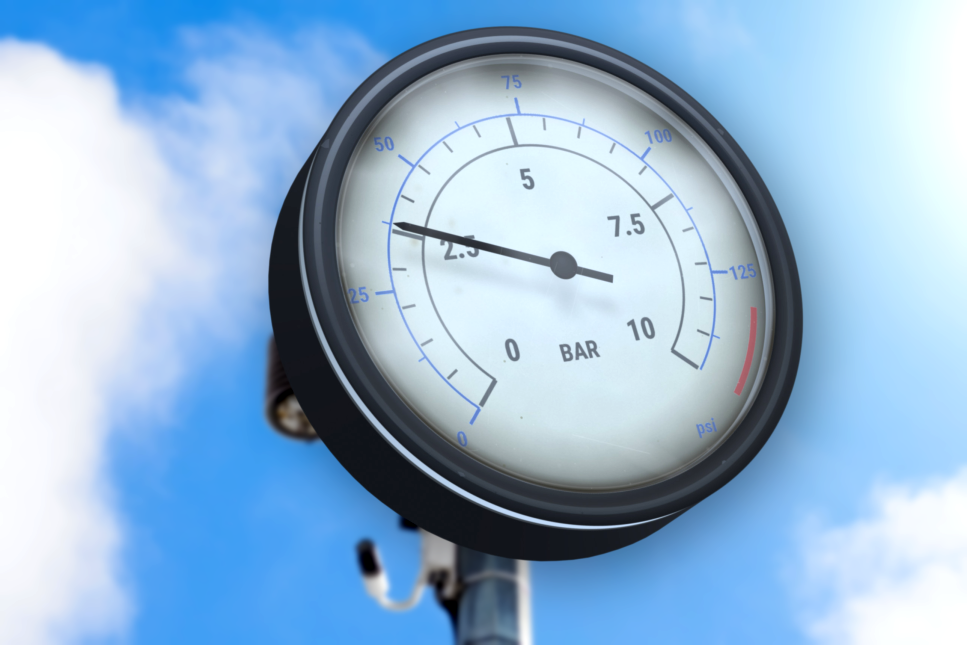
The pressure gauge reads 2.5 bar
